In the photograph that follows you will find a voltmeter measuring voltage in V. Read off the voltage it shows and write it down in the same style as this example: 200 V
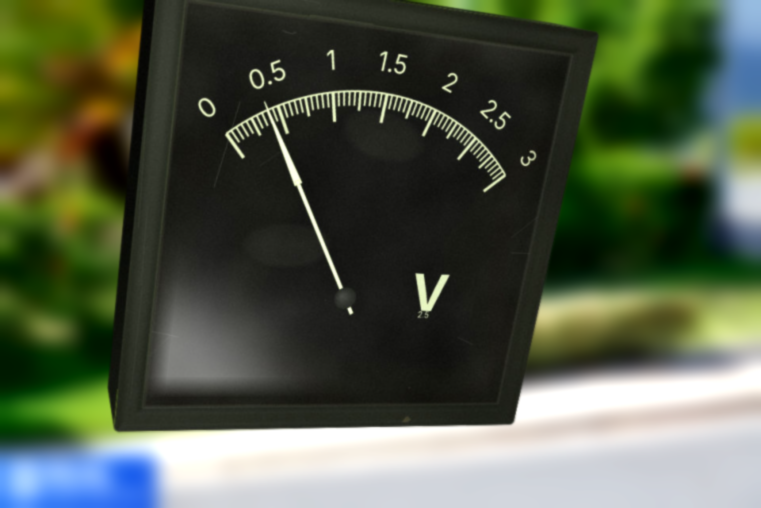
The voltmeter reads 0.4 V
